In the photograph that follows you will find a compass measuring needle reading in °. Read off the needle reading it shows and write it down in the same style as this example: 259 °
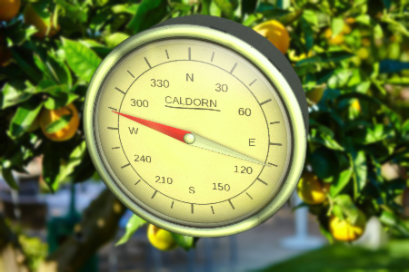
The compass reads 285 °
